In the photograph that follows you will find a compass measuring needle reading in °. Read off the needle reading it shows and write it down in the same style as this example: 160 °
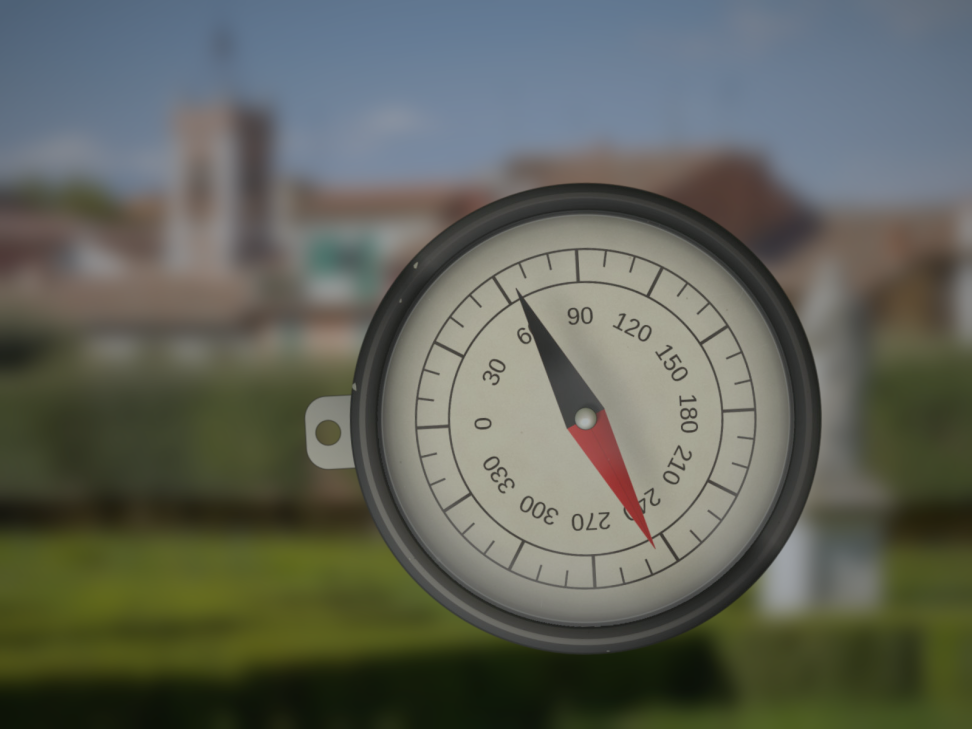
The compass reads 245 °
